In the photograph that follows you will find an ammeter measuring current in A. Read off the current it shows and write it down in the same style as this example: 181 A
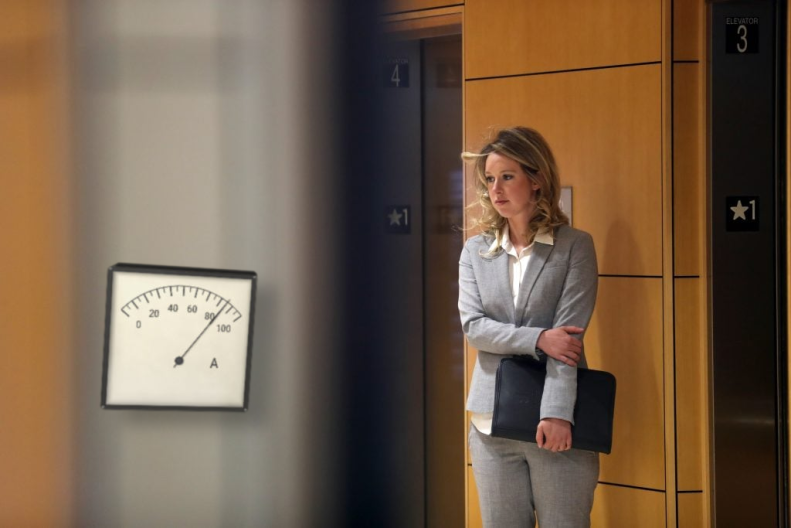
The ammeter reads 85 A
